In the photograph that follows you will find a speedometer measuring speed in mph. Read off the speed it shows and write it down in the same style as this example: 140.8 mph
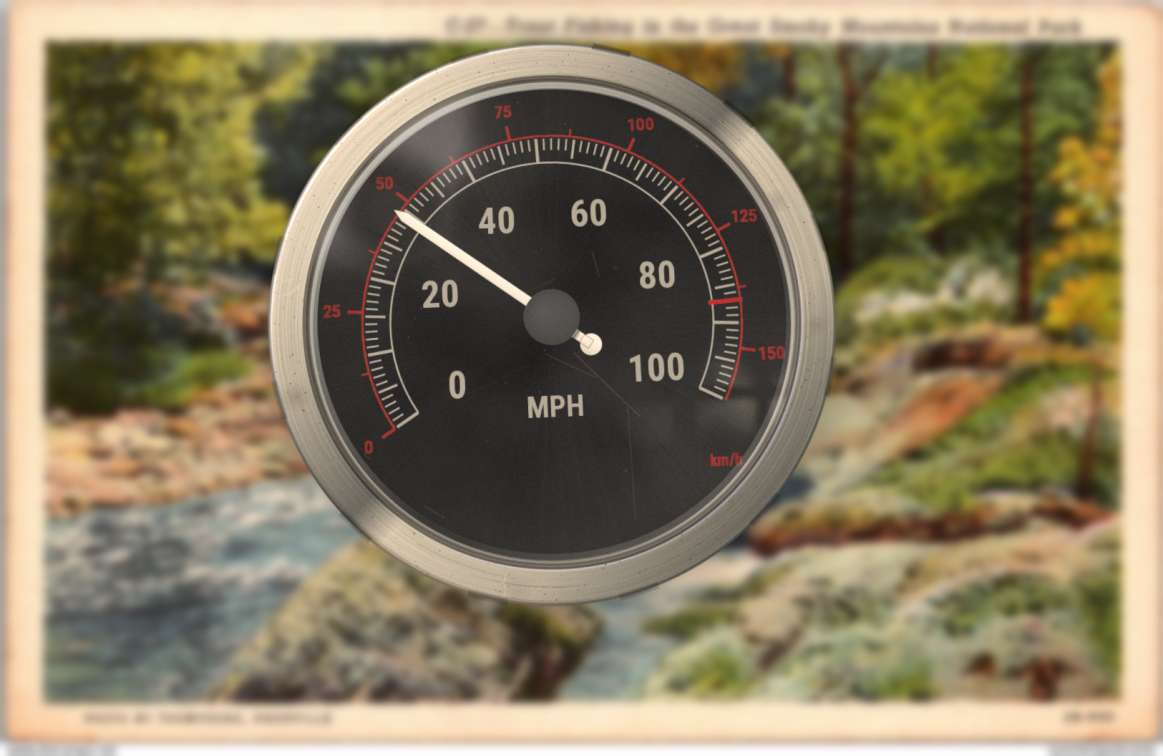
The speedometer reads 29 mph
